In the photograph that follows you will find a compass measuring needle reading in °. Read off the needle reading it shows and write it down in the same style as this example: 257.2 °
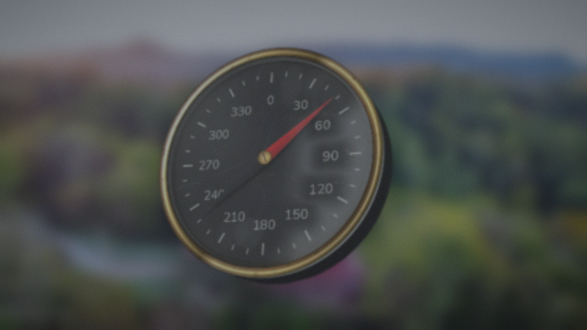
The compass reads 50 °
